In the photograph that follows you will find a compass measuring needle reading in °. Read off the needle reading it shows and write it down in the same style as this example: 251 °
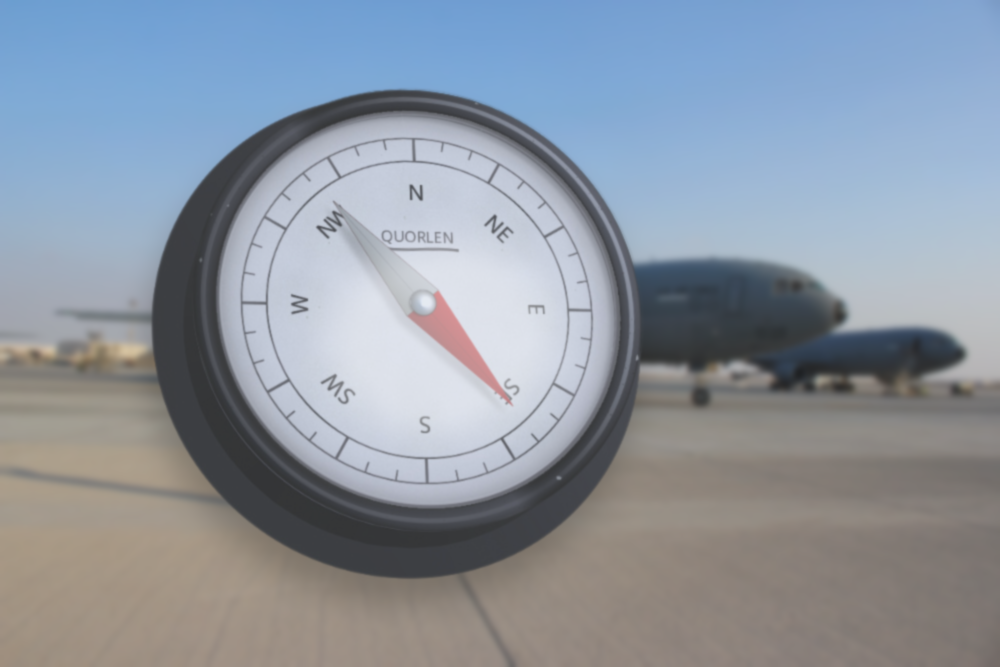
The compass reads 140 °
